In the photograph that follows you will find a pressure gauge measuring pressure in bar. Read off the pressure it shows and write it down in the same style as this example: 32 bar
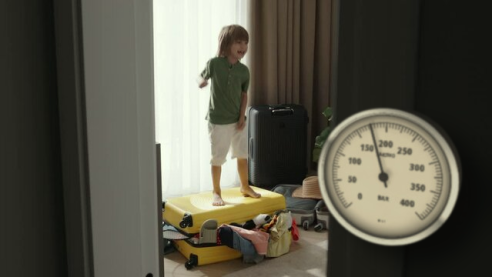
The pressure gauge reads 175 bar
